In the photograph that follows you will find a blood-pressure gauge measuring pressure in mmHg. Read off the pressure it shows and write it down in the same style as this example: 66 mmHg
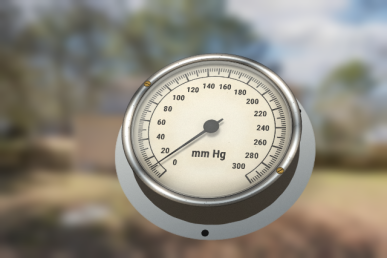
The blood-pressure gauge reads 10 mmHg
